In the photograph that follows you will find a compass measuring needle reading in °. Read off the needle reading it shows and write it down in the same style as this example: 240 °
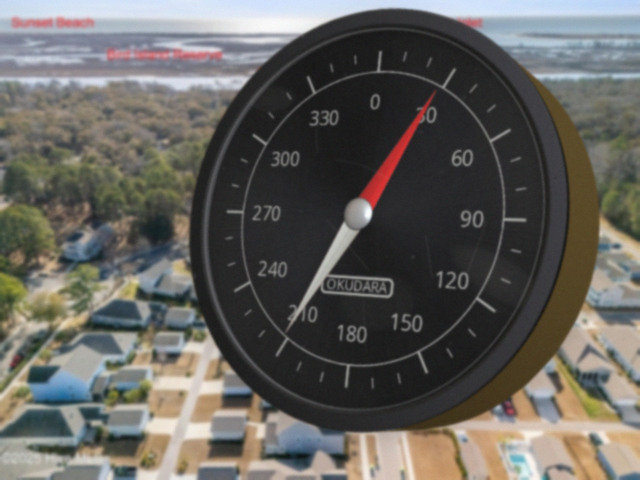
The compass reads 30 °
